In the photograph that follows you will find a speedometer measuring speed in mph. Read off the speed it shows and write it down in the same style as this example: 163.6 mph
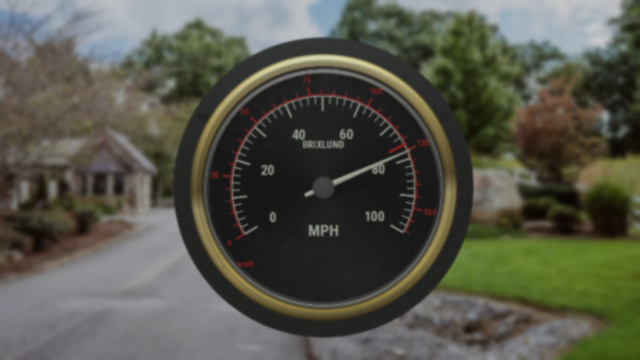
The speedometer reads 78 mph
